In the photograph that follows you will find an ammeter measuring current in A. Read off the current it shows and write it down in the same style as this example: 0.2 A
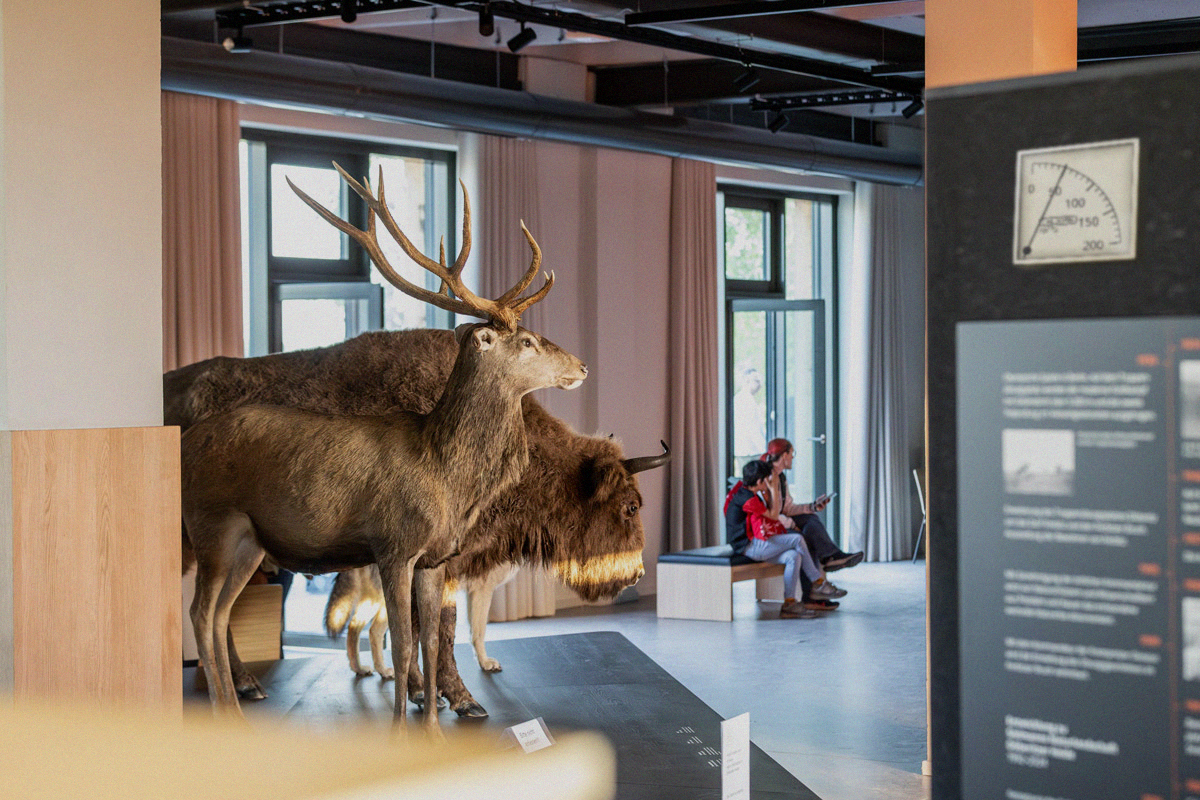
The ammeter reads 50 A
